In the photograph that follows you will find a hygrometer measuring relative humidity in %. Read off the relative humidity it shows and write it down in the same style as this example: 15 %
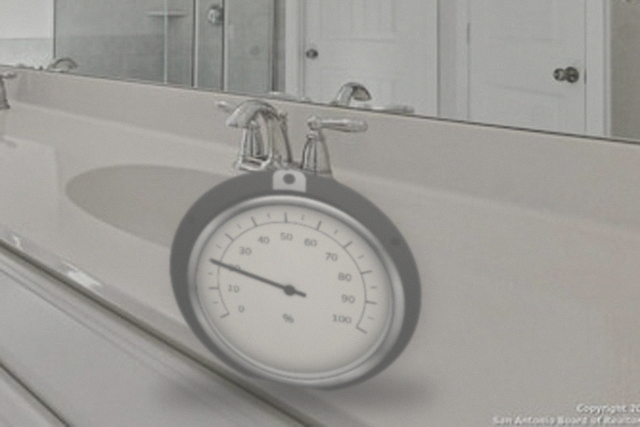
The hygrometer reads 20 %
